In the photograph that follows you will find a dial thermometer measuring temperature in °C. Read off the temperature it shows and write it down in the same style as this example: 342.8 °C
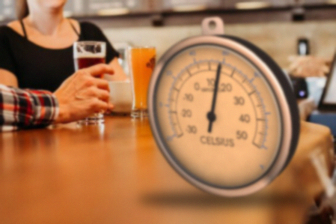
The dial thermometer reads 15 °C
